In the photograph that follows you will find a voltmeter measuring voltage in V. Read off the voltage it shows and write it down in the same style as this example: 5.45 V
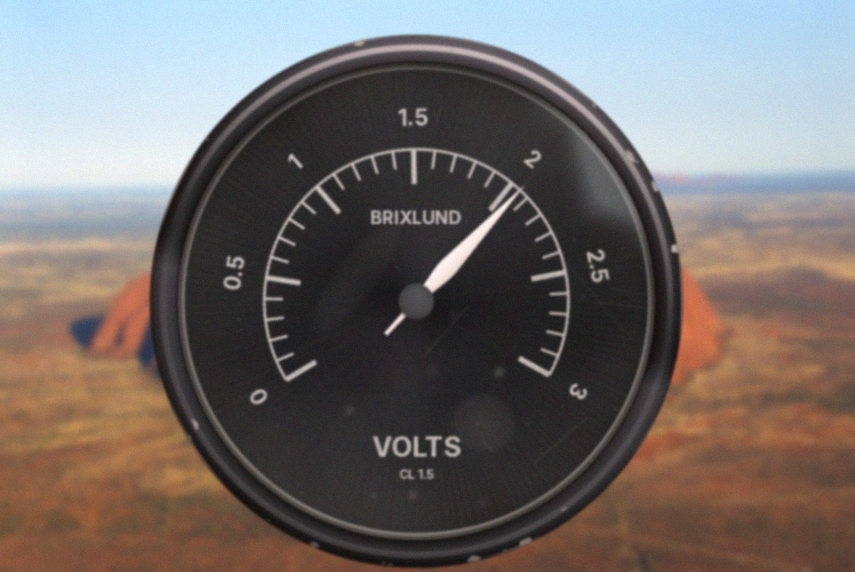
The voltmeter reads 2.05 V
